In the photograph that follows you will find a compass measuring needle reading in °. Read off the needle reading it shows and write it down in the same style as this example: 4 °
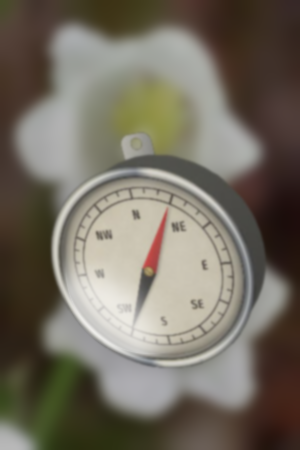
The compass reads 30 °
